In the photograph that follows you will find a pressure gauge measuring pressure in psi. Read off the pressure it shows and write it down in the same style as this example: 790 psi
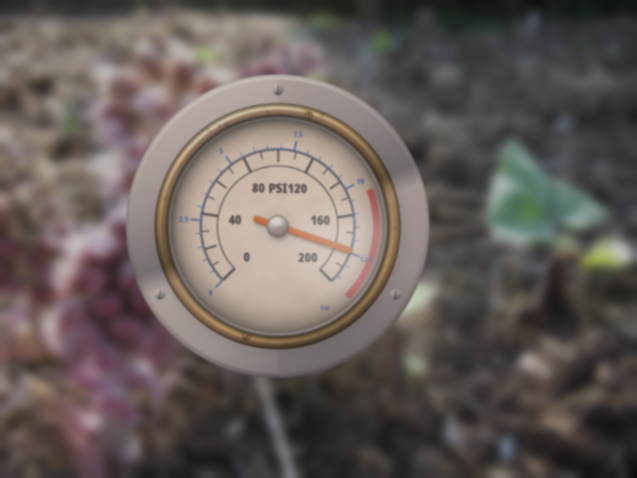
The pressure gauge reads 180 psi
